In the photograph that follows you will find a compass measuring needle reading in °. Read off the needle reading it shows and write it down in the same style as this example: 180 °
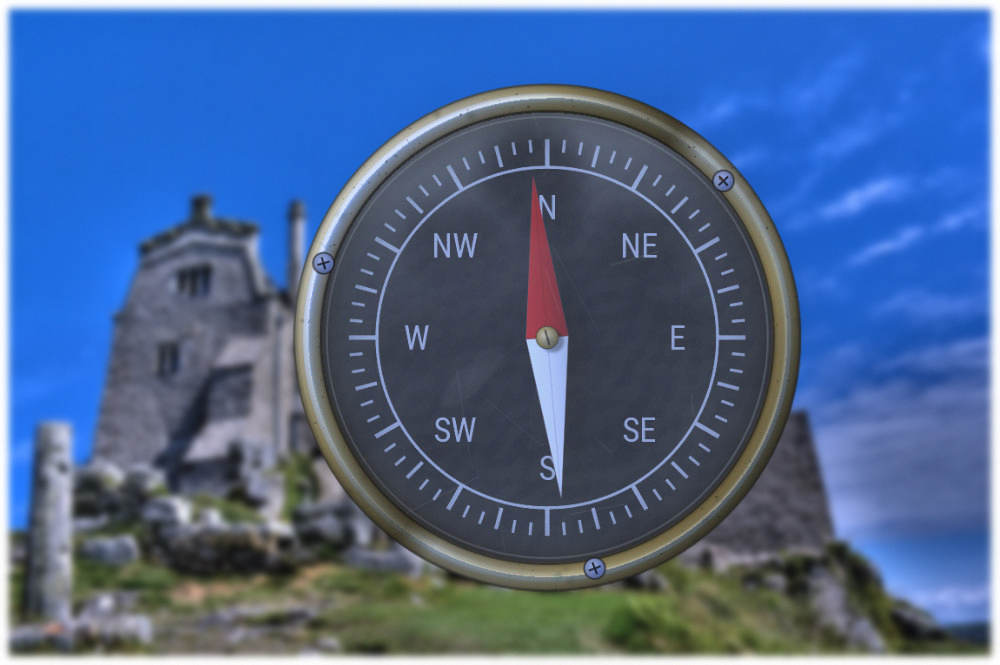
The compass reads 355 °
